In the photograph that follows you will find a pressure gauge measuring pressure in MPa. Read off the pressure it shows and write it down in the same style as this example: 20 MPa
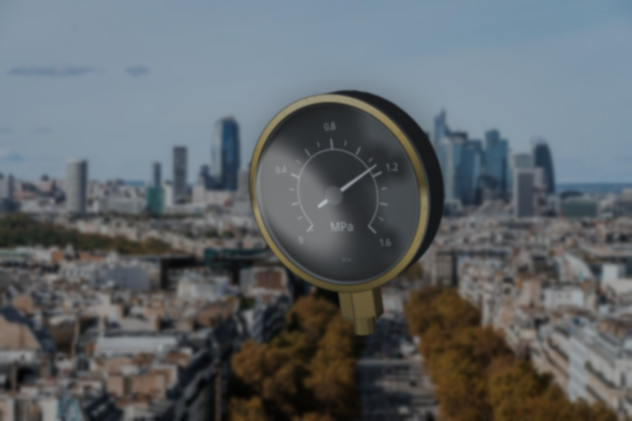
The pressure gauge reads 1.15 MPa
